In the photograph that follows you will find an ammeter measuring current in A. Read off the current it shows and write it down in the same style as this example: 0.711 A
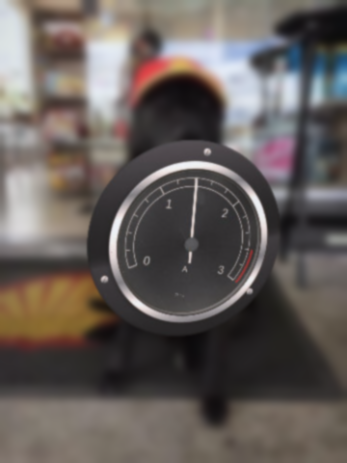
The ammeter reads 1.4 A
